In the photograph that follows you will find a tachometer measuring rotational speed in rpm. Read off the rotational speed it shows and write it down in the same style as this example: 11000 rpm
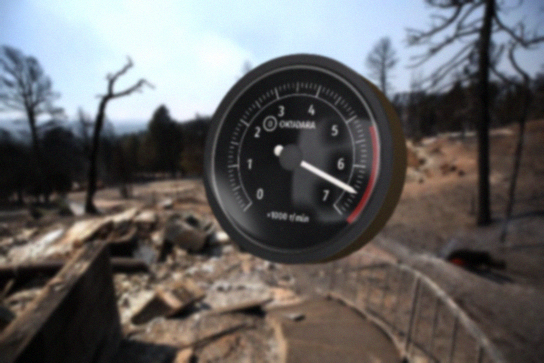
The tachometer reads 6500 rpm
